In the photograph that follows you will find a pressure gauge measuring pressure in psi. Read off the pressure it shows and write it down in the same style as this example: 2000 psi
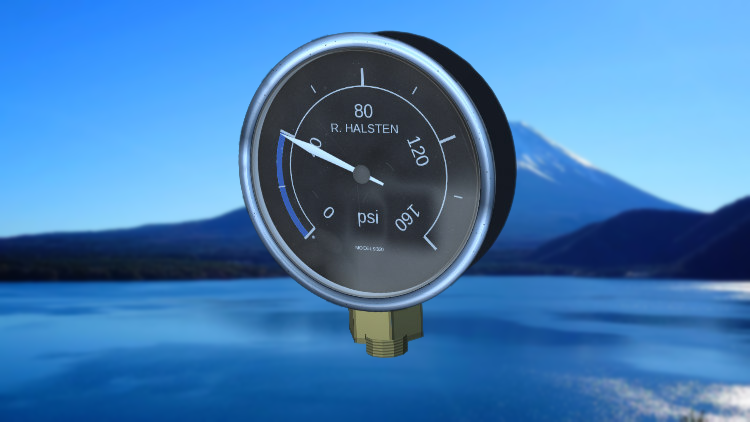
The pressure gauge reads 40 psi
